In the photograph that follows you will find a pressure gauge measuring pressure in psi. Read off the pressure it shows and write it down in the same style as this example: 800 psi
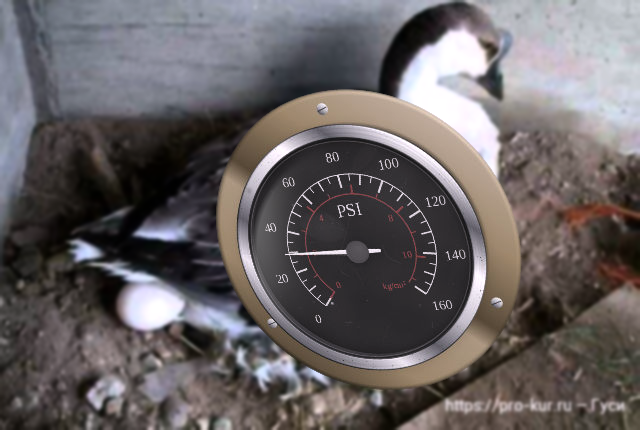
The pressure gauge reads 30 psi
